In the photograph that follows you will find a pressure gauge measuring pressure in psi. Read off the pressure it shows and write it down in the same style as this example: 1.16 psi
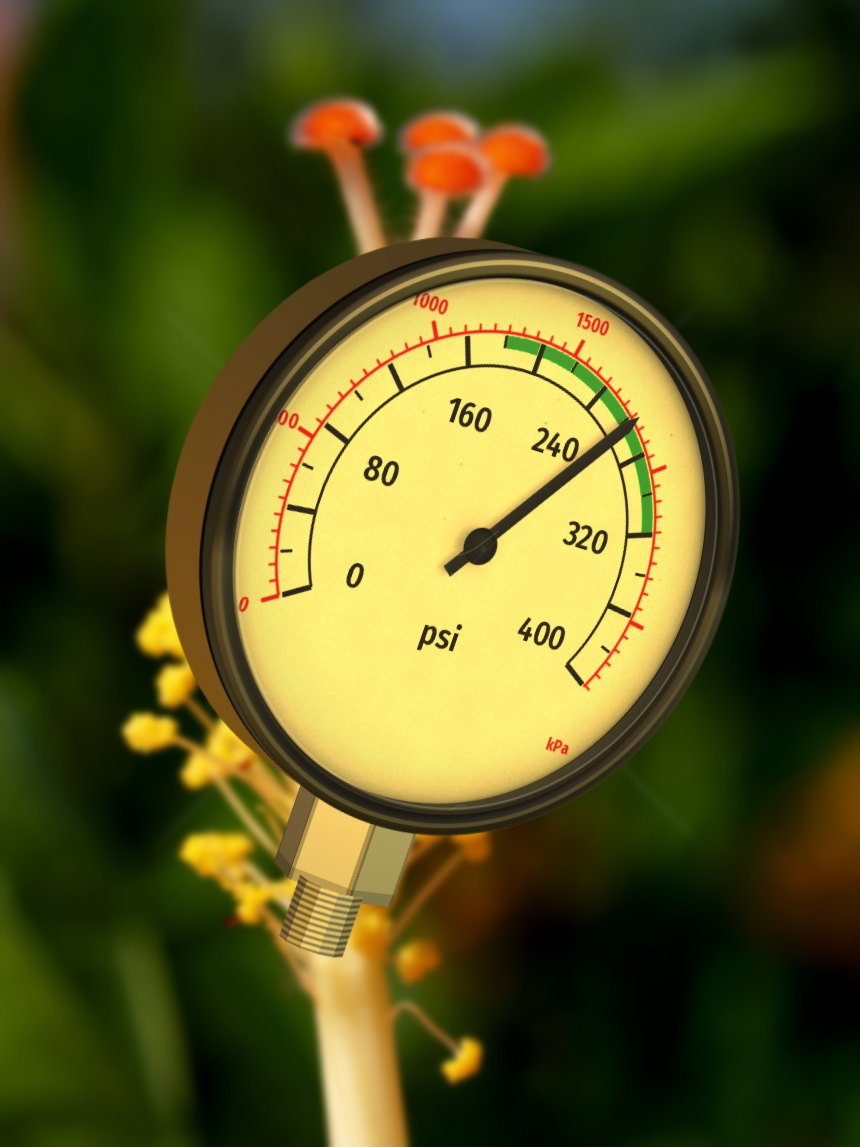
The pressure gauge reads 260 psi
